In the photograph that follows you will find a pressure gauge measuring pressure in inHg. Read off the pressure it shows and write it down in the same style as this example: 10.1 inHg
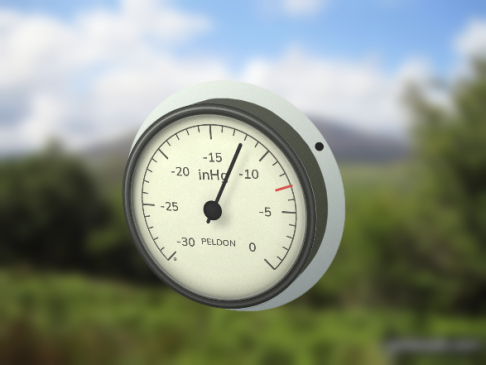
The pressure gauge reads -12 inHg
